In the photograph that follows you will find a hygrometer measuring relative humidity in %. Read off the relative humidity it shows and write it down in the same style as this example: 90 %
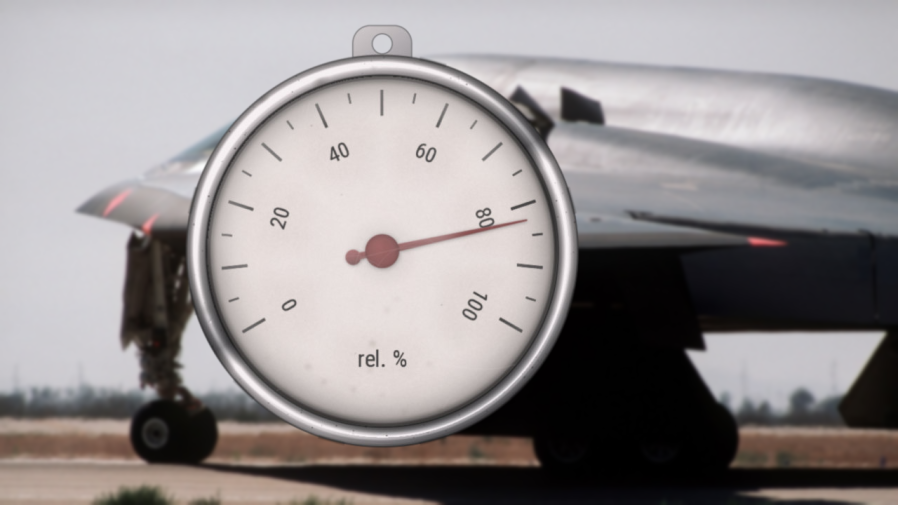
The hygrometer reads 82.5 %
